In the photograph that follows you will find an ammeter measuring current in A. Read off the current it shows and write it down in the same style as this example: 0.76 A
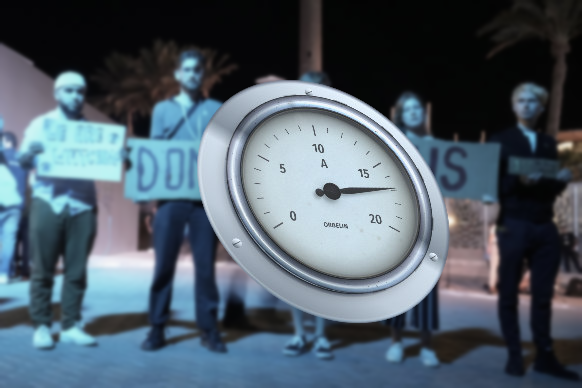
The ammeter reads 17 A
